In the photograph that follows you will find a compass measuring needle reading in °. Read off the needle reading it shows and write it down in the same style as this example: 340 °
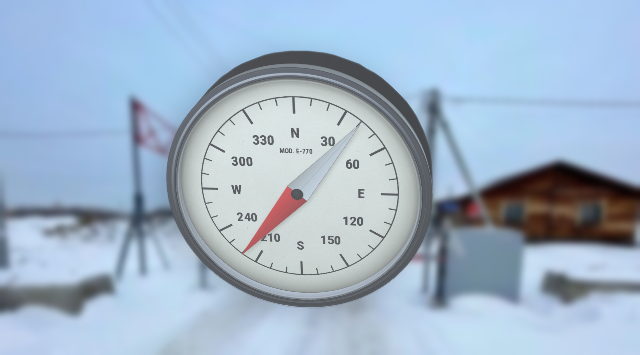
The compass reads 220 °
